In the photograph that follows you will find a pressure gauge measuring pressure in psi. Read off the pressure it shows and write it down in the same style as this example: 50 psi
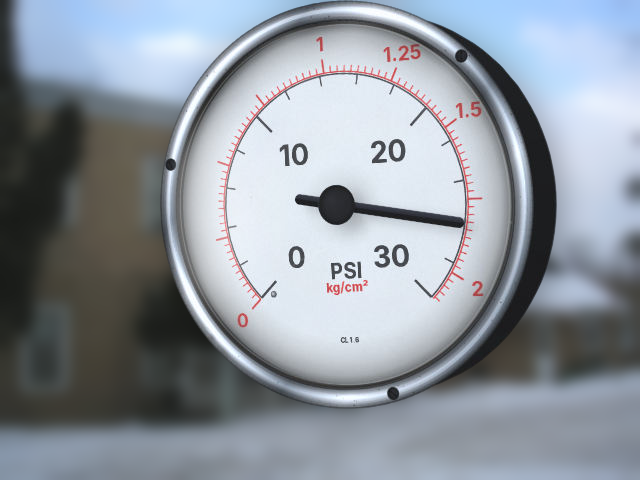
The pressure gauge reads 26 psi
